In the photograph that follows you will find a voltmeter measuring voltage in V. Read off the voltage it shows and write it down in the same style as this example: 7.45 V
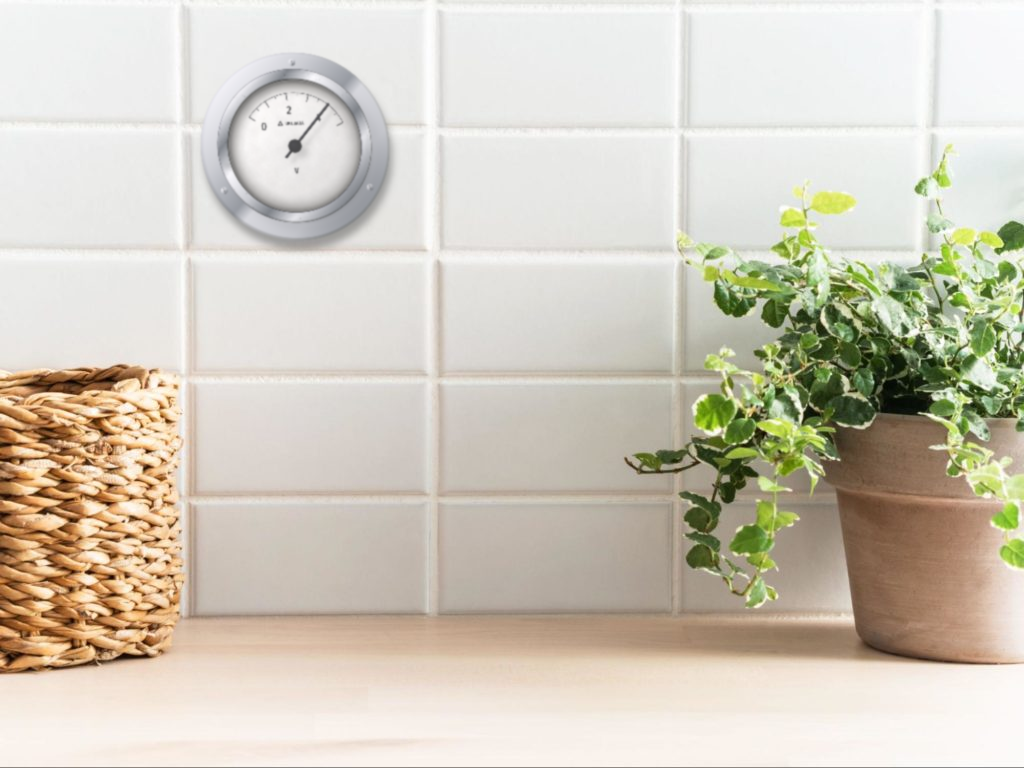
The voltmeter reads 4 V
